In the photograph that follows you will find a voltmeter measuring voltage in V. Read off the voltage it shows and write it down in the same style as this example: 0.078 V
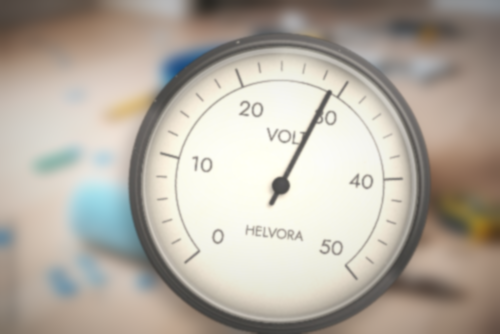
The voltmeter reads 29 V
